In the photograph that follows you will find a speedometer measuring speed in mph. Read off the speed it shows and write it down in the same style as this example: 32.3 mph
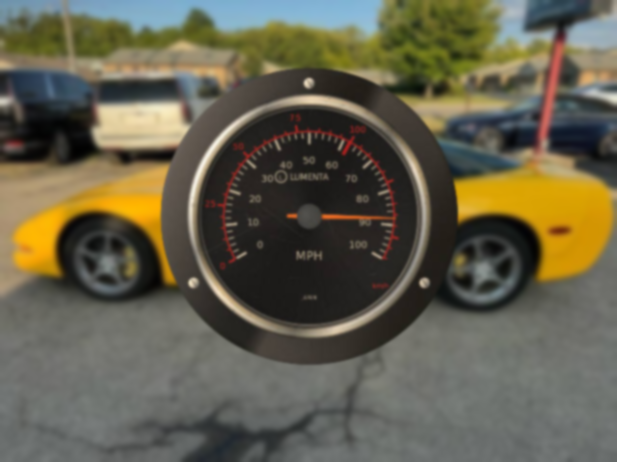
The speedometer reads 88 mph
